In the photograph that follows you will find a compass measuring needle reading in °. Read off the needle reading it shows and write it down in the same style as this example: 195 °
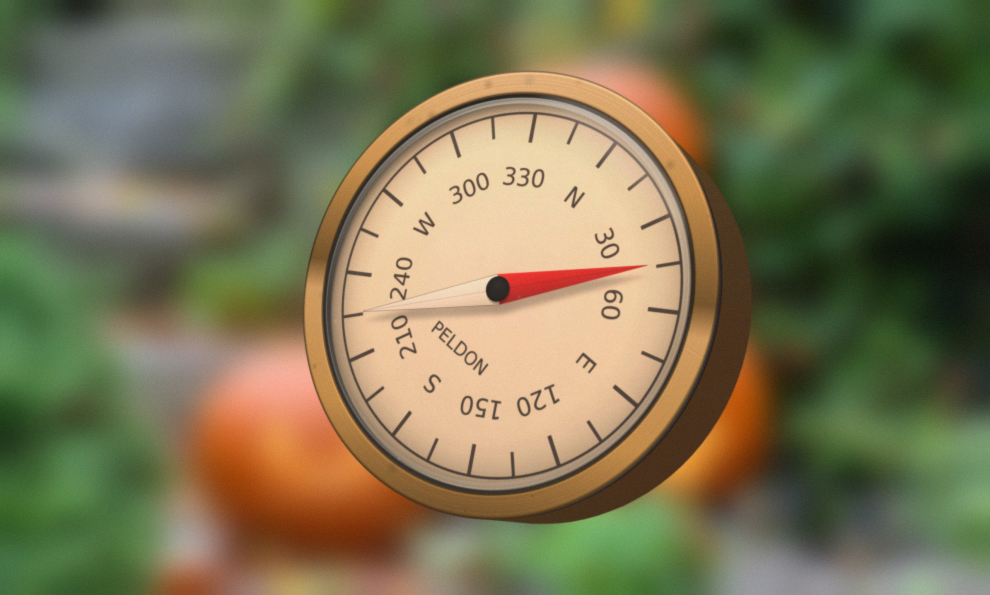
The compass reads 45 °
